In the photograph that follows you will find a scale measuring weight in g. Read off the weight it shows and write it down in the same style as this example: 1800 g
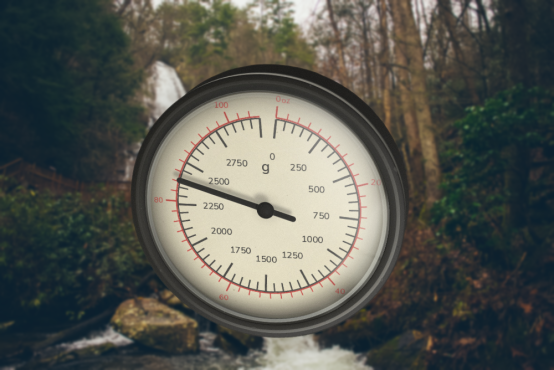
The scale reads 2400 g
